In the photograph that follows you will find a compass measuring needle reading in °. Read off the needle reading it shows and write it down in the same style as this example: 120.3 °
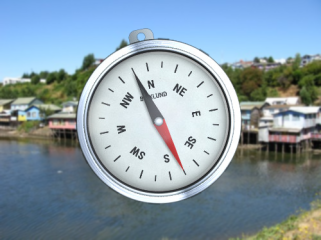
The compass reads 165 °
